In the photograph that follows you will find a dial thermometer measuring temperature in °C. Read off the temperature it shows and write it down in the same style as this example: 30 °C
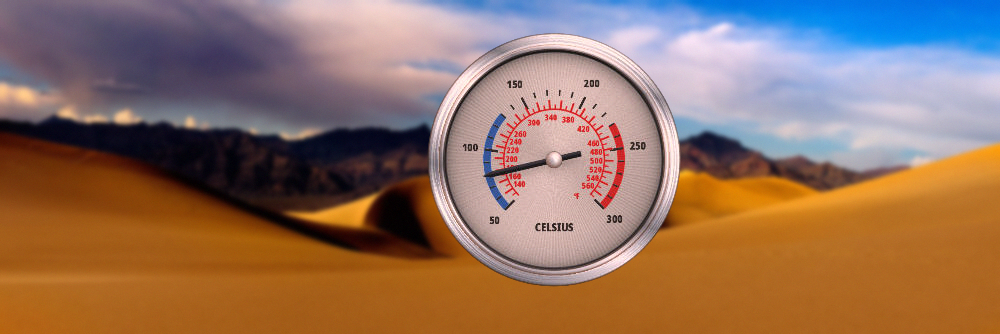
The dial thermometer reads 80 °C
